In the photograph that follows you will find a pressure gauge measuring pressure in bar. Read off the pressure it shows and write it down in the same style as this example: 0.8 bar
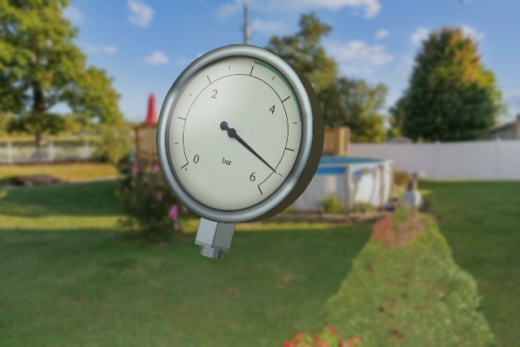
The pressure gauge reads 5.5 bar
